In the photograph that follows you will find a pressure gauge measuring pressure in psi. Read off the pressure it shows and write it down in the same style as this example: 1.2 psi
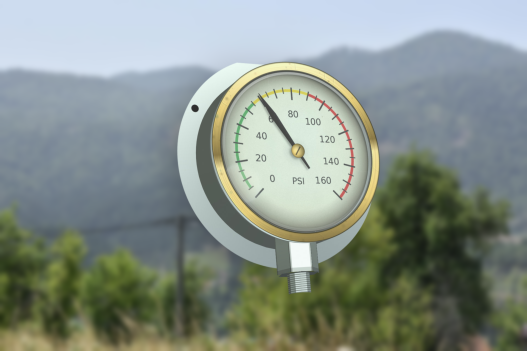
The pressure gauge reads 60 psi
